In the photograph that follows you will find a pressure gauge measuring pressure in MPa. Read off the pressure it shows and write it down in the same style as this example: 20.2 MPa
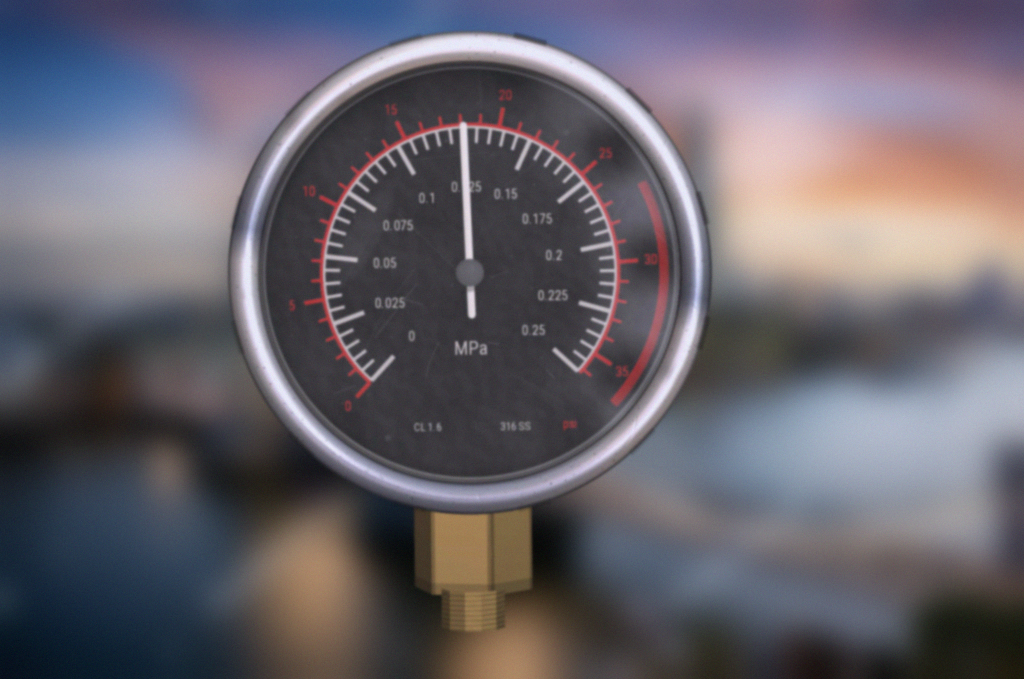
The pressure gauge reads 0.125 MPa
